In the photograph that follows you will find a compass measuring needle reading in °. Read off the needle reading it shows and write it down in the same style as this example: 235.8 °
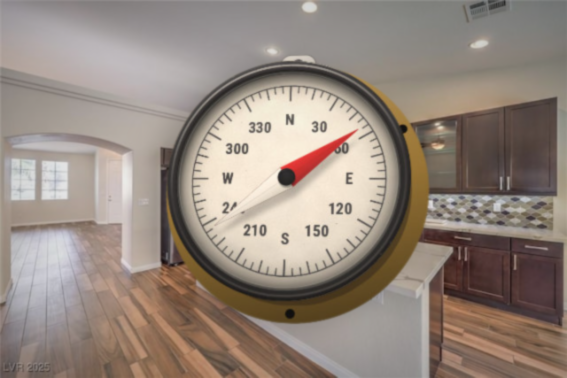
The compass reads 55 °
